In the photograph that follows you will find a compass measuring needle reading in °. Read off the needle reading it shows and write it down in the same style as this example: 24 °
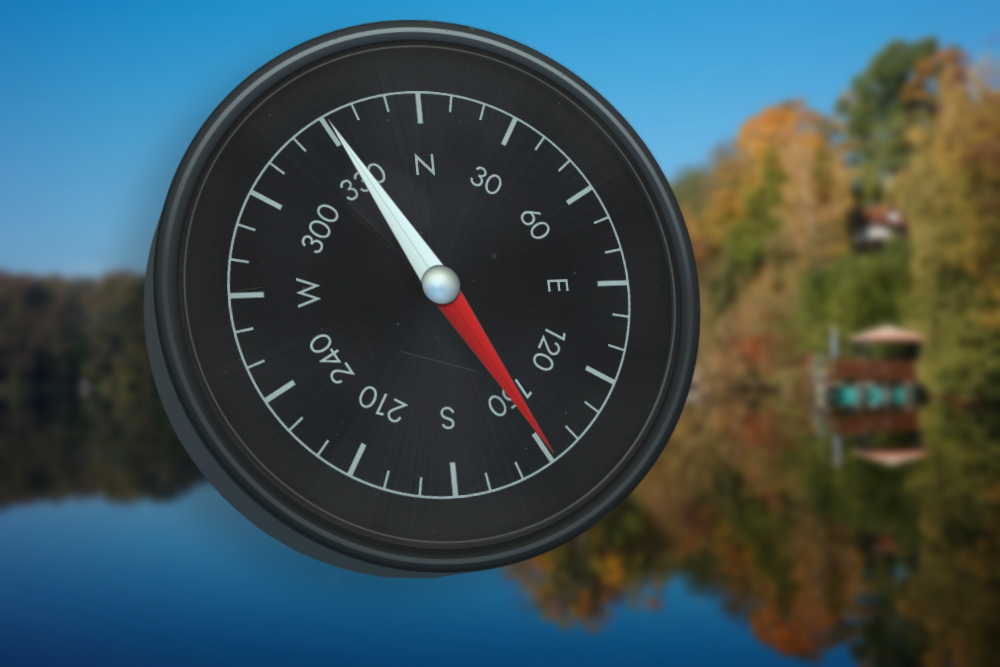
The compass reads 150 °
